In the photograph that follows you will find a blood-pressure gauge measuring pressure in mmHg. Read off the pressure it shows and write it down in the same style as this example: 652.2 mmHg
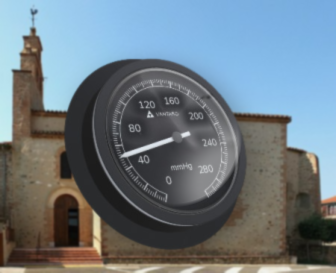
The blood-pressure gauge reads 50 mmHg
